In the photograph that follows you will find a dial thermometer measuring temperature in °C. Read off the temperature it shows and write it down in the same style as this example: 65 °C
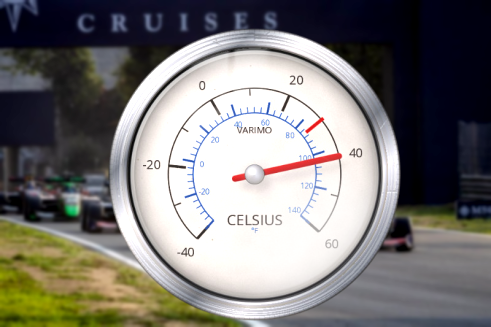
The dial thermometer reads 40 °C
